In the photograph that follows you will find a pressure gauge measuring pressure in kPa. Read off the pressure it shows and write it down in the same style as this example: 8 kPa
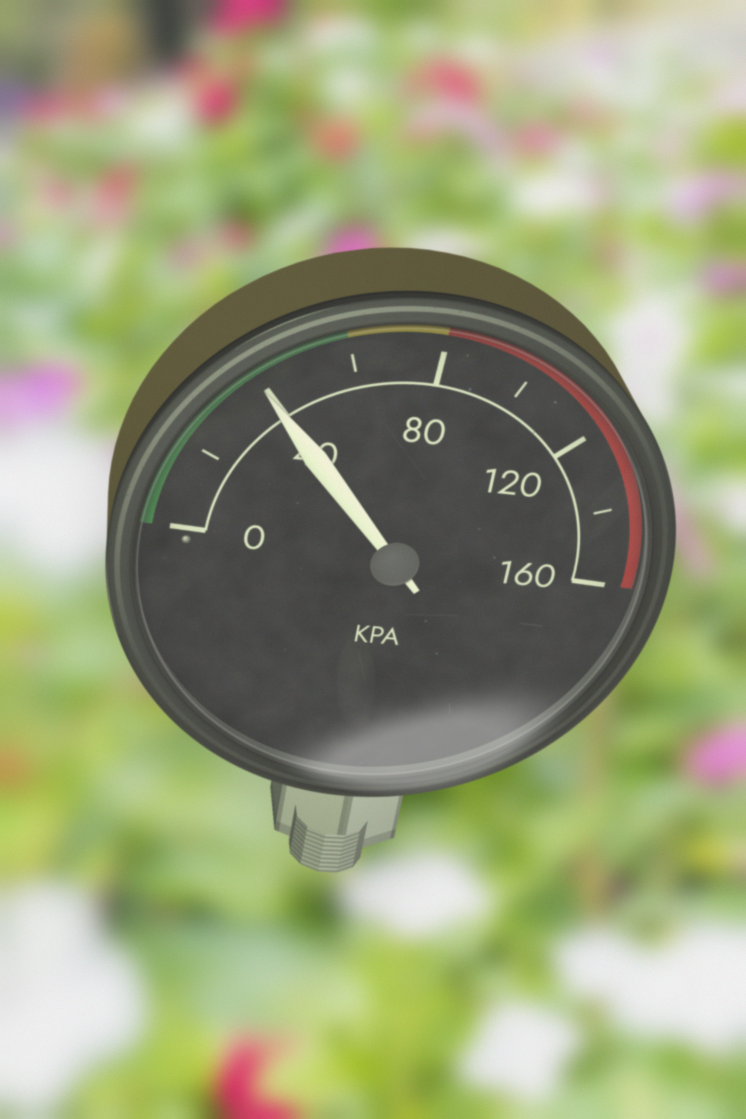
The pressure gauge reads 40 kPa
